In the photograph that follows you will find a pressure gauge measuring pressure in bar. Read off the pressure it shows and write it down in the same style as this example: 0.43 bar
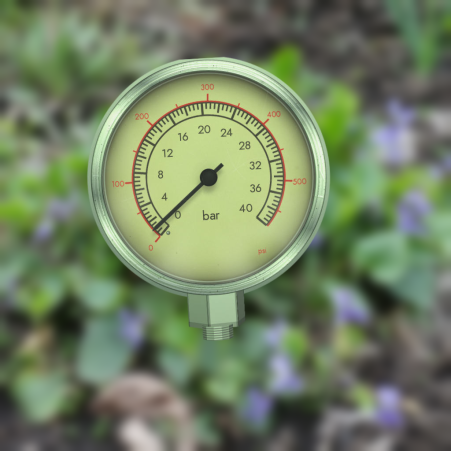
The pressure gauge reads 1 bar
